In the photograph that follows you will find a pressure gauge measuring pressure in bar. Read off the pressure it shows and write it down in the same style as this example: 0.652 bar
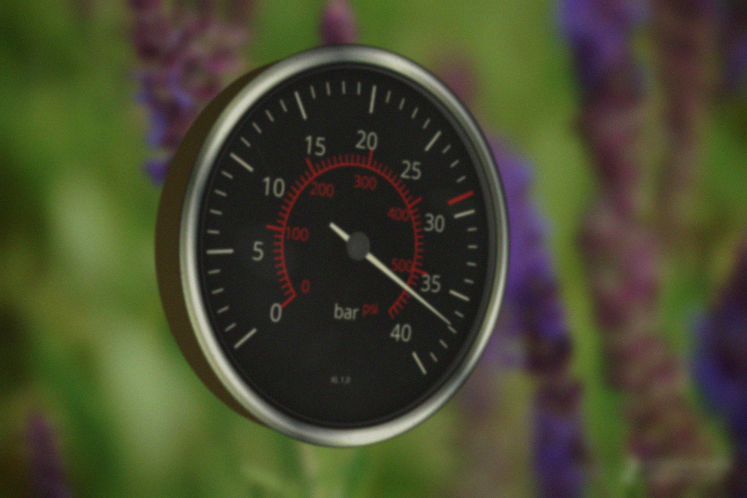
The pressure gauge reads 37 bar
